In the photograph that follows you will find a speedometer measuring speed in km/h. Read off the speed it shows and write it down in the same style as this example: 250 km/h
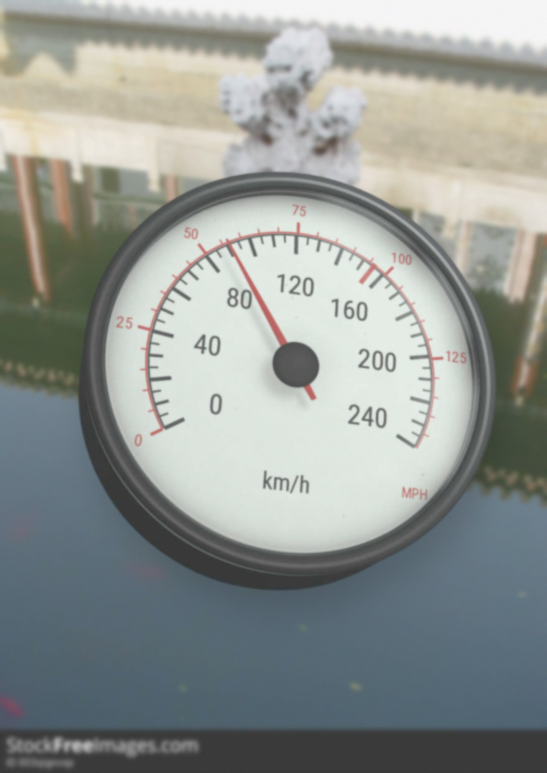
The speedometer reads 90 km/h
